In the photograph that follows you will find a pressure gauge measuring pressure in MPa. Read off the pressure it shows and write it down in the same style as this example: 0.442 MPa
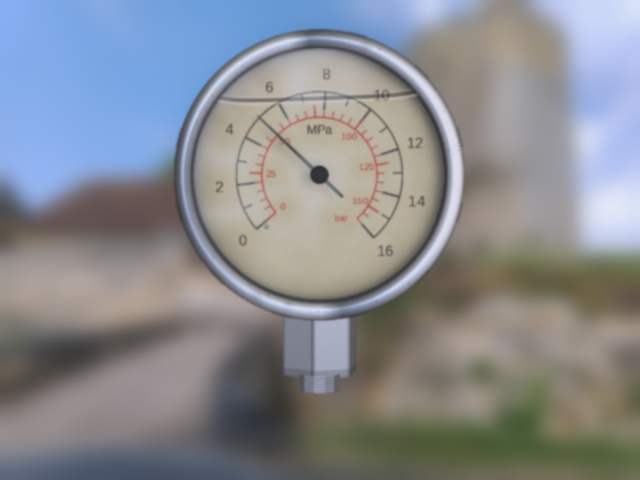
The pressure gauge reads 5 MPa
